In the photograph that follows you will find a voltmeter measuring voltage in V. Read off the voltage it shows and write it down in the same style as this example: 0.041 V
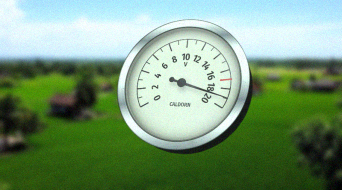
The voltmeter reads 19 V
